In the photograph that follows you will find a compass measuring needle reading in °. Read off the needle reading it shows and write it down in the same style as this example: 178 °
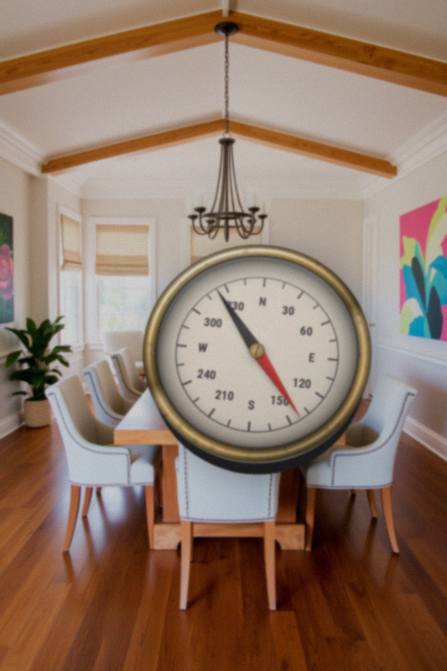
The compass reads 142.5 °
